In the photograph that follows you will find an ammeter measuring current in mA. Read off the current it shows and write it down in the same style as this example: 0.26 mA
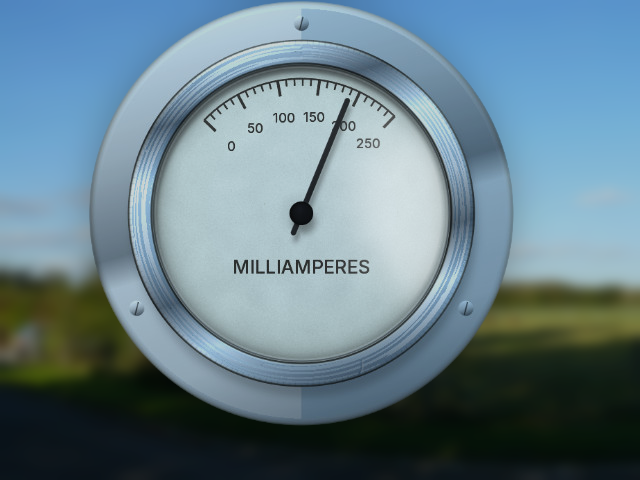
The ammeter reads 190 mA
